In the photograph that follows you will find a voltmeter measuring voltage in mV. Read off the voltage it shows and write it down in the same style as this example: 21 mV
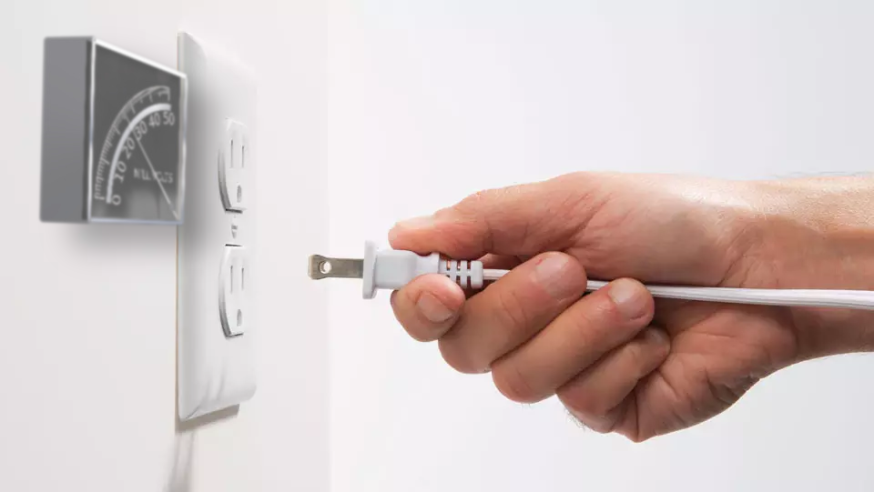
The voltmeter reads 25 mV
